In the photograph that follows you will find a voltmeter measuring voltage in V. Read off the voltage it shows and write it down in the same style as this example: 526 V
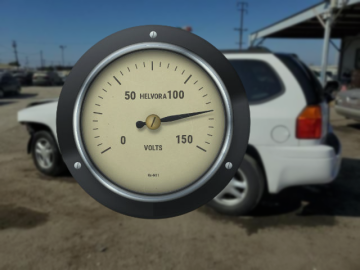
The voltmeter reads 125 V
